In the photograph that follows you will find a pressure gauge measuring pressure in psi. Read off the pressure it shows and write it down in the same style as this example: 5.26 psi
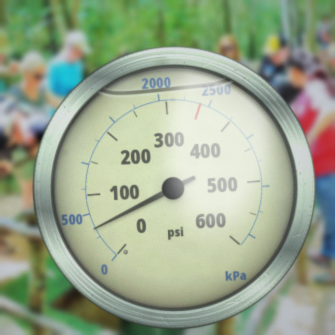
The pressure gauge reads 50 psi
